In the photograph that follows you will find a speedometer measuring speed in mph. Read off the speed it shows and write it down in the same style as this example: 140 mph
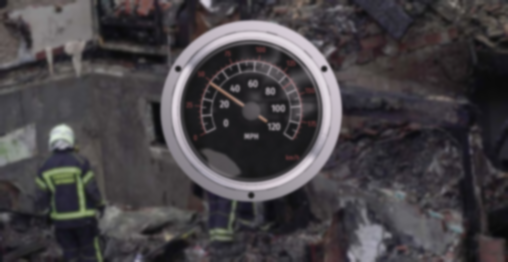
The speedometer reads 30 mph
